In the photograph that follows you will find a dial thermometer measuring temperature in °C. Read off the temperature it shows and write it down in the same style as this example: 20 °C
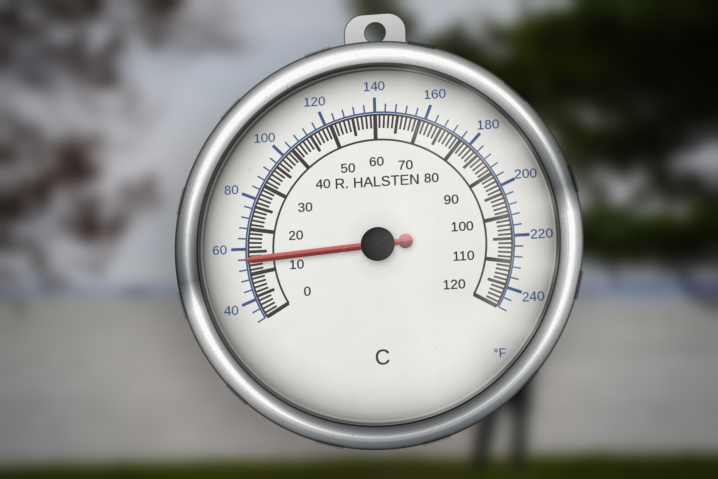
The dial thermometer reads 13 °C
